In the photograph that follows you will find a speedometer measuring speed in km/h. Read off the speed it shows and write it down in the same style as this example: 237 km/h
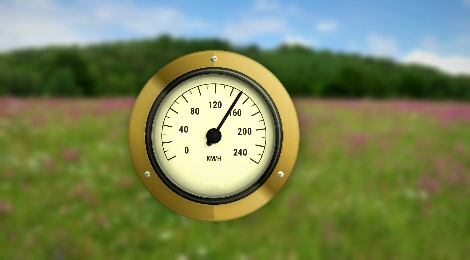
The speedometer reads 150 km/h
